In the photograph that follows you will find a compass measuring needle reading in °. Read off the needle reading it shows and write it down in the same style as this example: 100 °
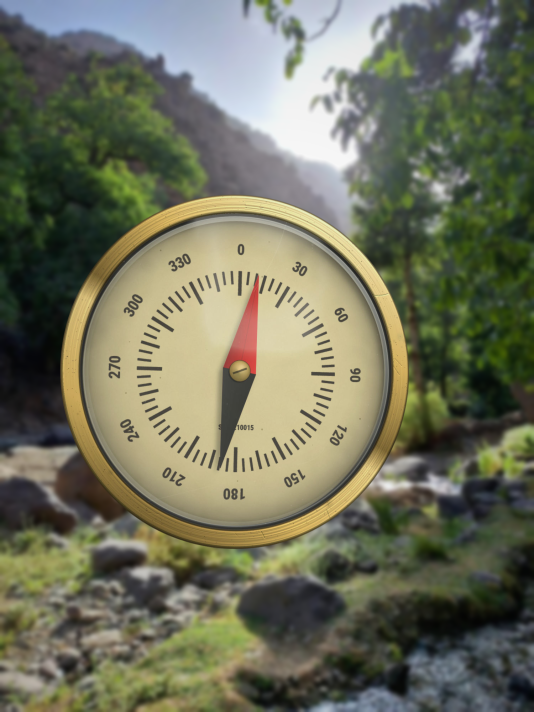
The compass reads 10 °
